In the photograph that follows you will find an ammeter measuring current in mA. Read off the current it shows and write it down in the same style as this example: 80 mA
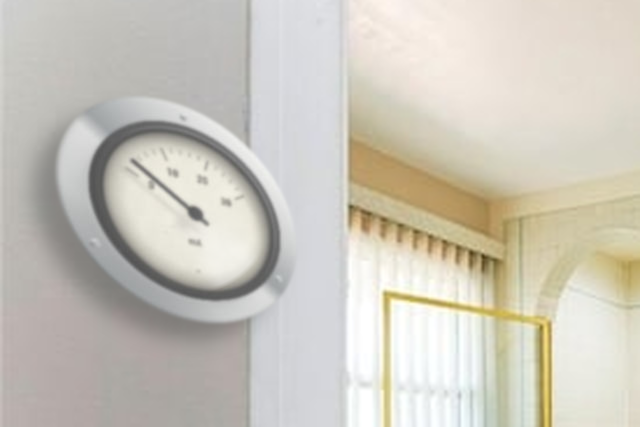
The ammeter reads 2 mA
